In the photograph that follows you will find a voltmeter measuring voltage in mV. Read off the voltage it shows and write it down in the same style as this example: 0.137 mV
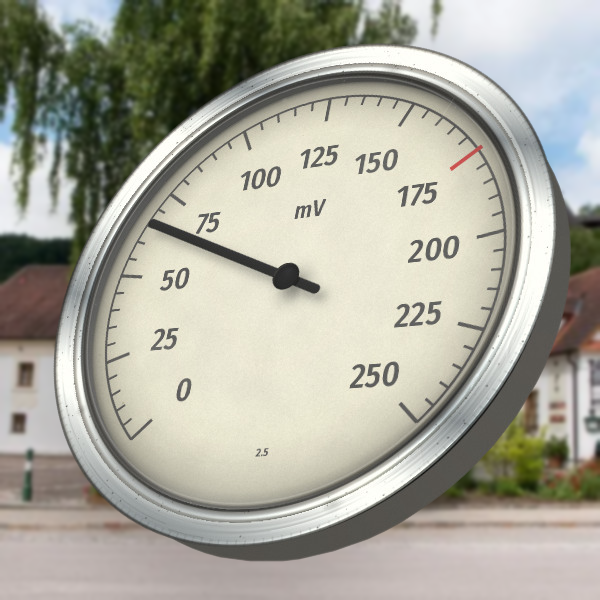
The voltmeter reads 65 mV
